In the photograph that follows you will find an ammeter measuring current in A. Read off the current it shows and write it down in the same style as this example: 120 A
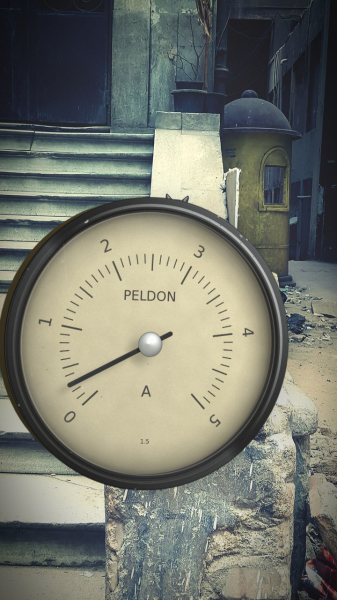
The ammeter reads 0.3 A
